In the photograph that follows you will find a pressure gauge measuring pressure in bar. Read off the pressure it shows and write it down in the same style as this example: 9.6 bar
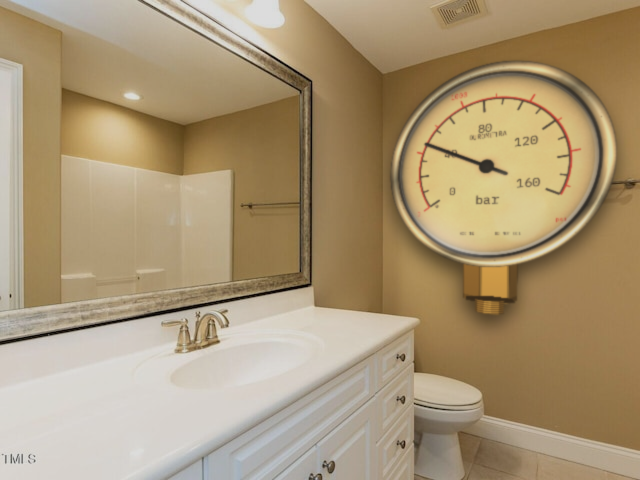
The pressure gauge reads 40 bar
